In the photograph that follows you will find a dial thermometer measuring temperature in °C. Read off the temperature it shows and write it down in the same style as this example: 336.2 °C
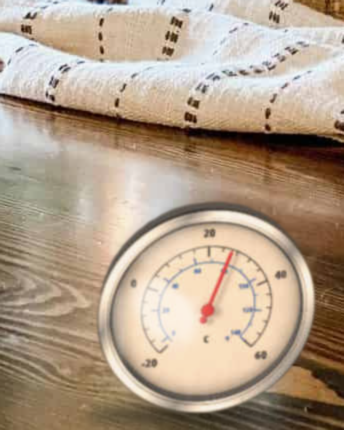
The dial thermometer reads 26 °C
